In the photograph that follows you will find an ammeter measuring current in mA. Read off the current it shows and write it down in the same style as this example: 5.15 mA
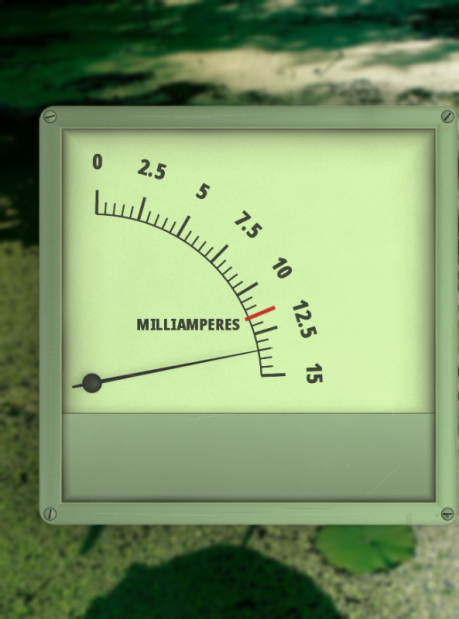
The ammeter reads 13.5 mA
